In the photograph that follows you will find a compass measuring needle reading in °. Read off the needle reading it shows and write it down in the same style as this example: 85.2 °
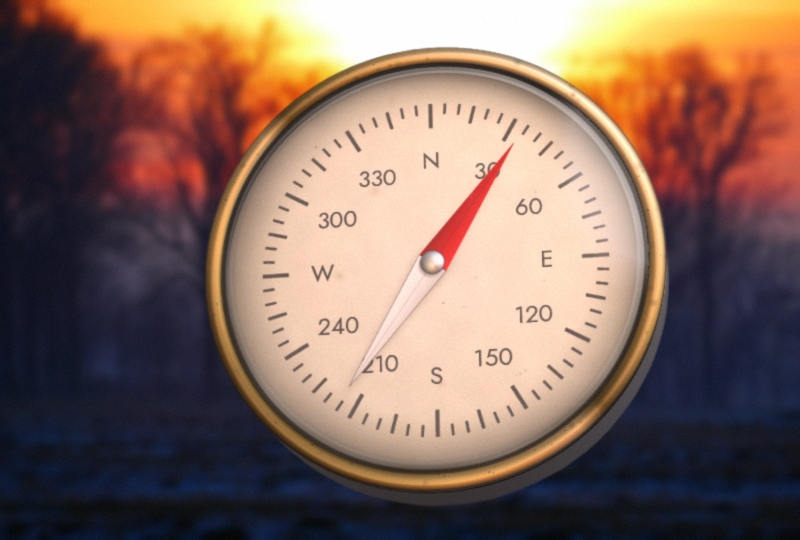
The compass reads 35 °
